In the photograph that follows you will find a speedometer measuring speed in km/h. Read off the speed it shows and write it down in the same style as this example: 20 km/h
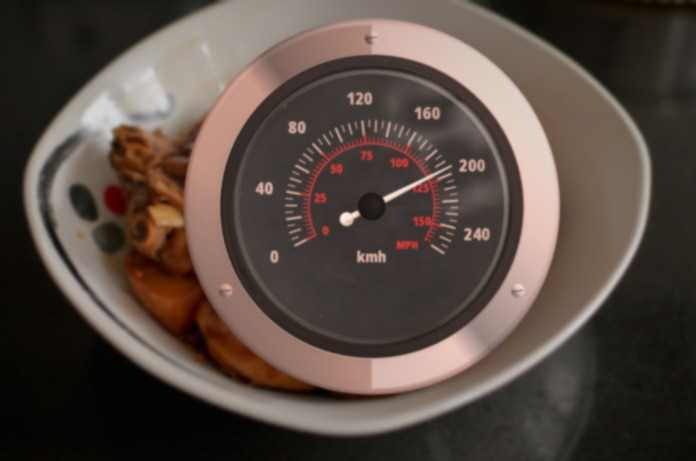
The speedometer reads 195 km/h
